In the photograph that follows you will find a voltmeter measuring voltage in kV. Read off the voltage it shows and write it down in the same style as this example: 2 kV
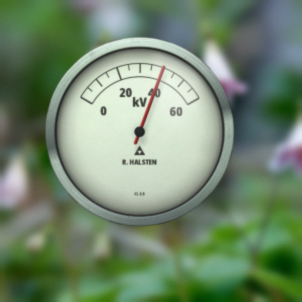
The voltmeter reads 40 kV
